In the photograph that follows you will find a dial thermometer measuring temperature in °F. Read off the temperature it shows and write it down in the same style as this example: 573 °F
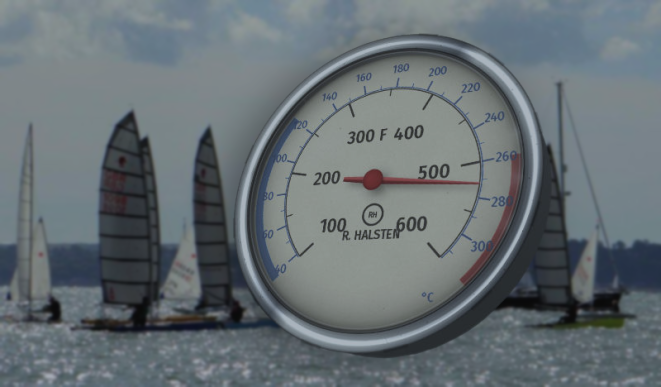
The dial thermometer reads 525 °F
